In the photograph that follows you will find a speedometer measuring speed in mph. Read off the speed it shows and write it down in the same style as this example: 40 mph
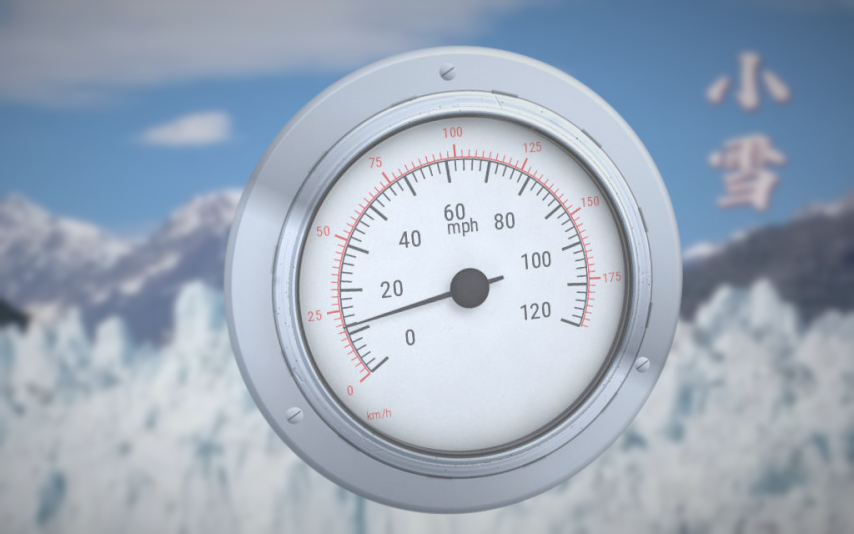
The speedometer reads 12 mph
